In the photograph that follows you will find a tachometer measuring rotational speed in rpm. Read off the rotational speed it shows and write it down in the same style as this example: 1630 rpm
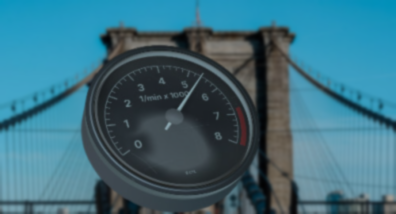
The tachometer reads 5400 rpm
